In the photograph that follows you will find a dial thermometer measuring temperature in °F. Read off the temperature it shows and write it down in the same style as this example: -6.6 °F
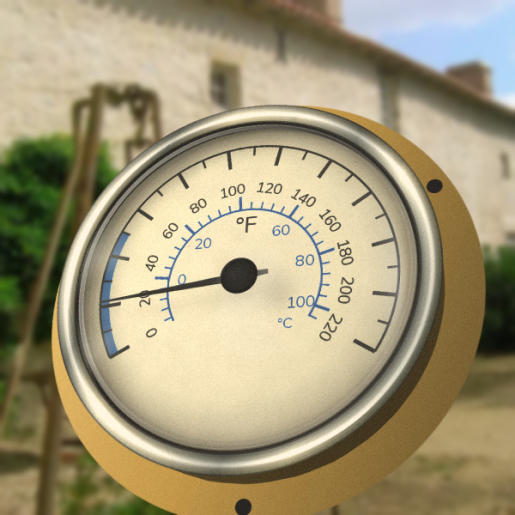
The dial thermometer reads 20 °F
